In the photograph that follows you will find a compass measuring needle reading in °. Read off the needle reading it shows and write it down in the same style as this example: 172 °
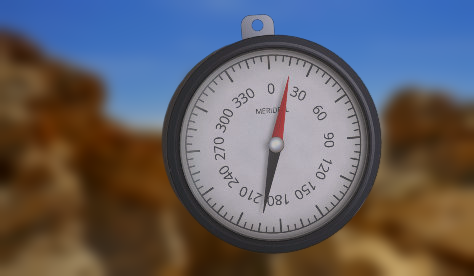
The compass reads 15 °
